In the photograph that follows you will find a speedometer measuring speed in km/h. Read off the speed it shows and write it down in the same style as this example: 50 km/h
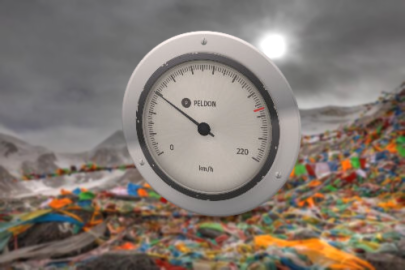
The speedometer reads 60 km/h
